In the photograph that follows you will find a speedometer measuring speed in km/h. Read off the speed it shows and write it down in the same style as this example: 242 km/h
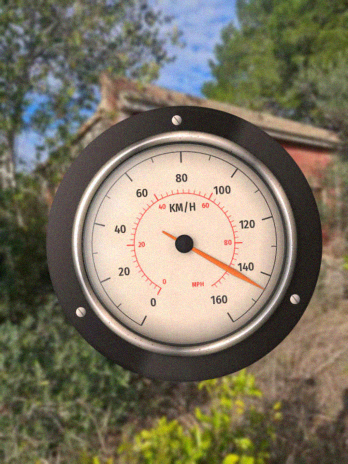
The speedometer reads 145 km/h
